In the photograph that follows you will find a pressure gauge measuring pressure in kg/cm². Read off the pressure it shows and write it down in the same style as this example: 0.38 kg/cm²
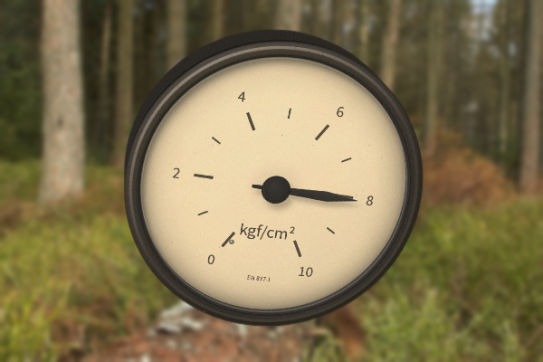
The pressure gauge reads 8 kg/cm²
